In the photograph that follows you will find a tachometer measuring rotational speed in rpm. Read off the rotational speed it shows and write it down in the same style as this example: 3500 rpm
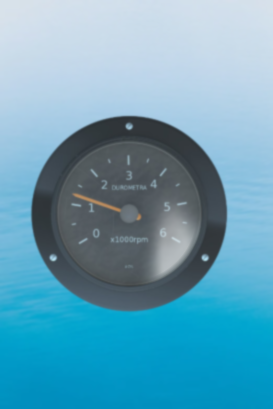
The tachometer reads 1250 rpm
